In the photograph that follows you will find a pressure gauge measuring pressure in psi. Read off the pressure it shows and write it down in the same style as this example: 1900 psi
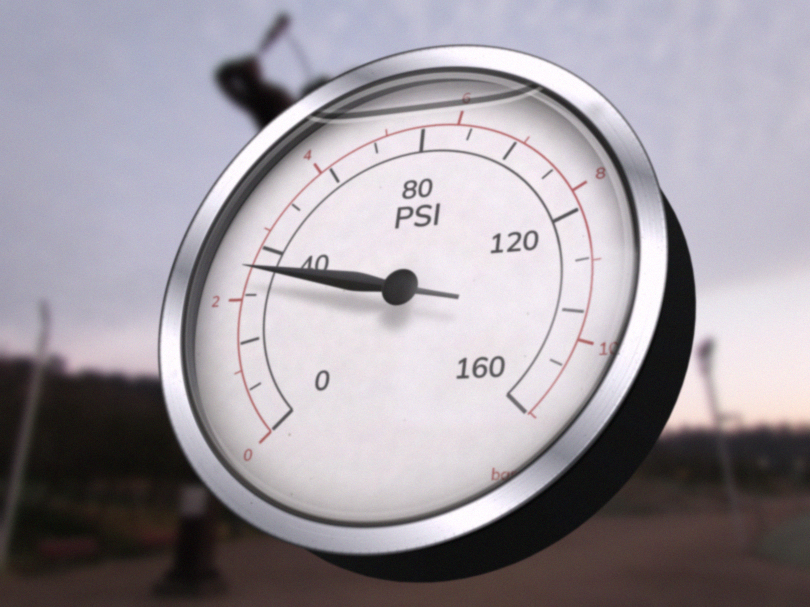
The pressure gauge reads 35 psi
